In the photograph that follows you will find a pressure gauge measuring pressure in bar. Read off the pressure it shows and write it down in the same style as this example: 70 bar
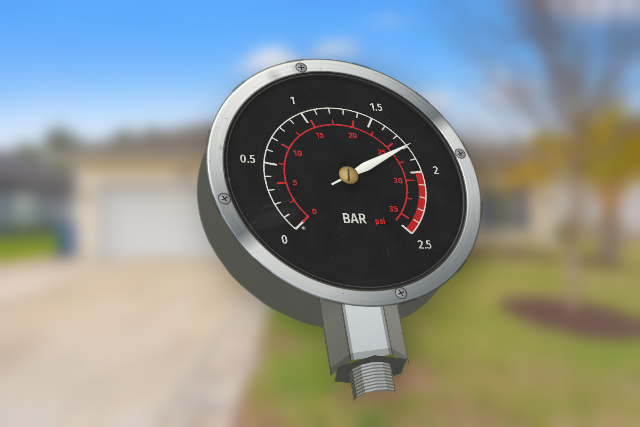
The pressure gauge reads 1.8 bar
